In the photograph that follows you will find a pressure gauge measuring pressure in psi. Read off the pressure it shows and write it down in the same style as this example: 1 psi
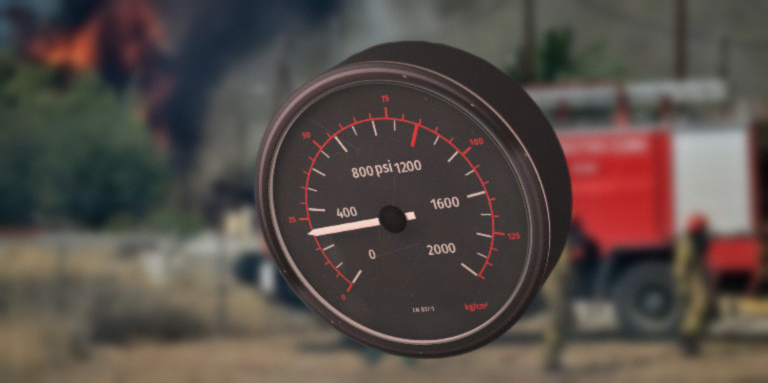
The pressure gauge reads 300 psi
